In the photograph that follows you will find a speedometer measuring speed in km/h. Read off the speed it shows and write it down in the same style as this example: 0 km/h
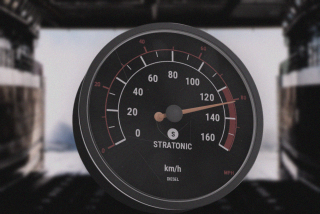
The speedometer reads 130 km/h
